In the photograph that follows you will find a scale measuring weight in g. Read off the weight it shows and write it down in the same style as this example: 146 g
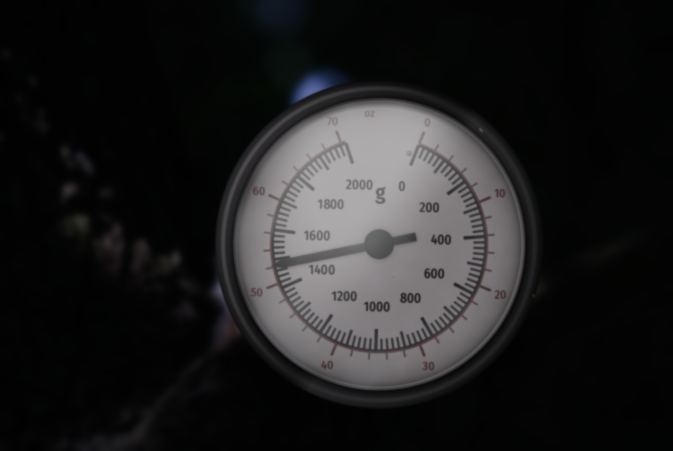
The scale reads 1480 g
